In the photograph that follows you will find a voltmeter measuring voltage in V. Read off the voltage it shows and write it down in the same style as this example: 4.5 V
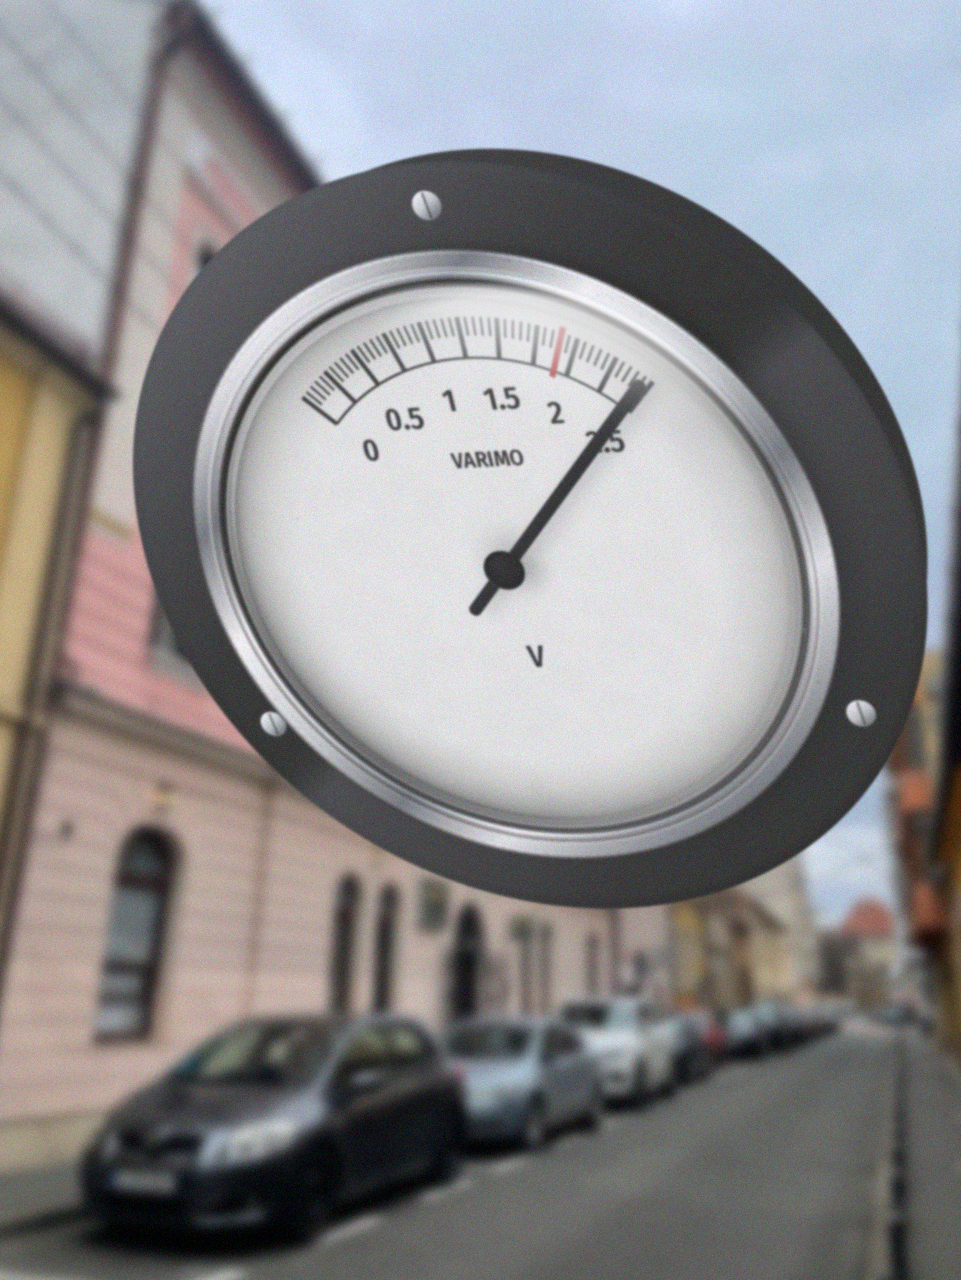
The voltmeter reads 2.45 V
